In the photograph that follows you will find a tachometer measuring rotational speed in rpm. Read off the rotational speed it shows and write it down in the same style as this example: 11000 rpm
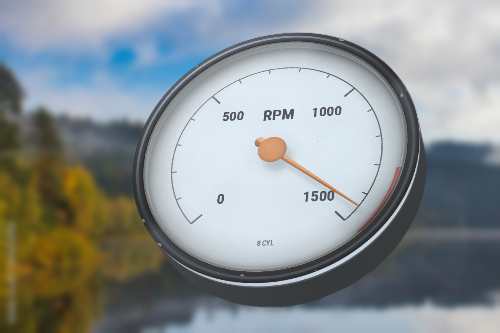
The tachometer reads 1450 rpm
